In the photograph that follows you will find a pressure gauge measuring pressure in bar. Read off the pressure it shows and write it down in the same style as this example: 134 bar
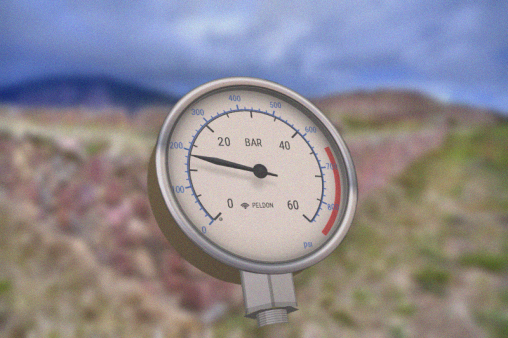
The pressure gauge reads 12.5 bar
